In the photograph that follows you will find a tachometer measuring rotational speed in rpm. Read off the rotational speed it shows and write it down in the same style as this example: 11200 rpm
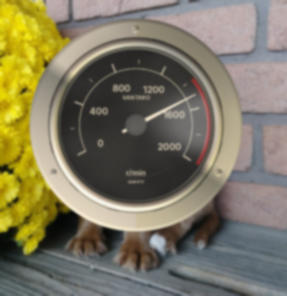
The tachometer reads 1500 rpm
